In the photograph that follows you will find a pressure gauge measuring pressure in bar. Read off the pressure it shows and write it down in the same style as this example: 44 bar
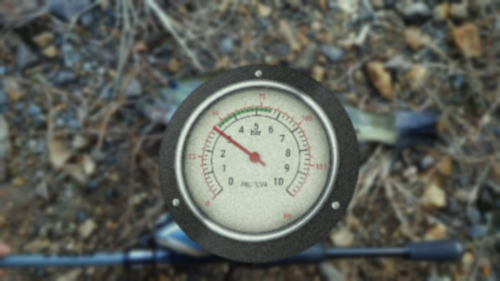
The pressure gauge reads 3 bar
